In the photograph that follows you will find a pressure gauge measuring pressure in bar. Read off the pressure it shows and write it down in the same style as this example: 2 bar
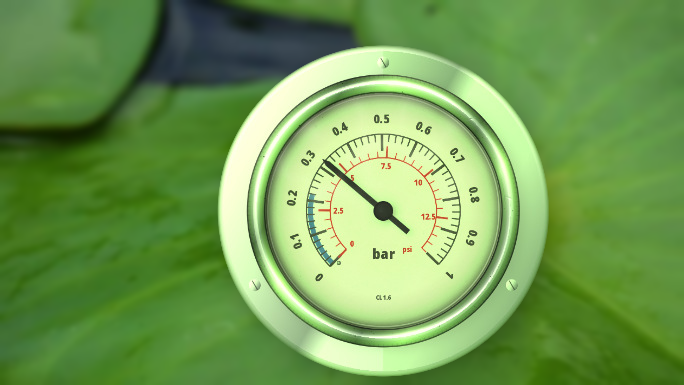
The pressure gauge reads 0.32 bar
